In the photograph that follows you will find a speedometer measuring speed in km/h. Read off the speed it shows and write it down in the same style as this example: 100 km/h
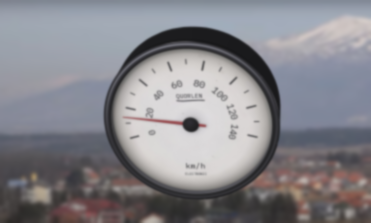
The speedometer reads 15 km/h
